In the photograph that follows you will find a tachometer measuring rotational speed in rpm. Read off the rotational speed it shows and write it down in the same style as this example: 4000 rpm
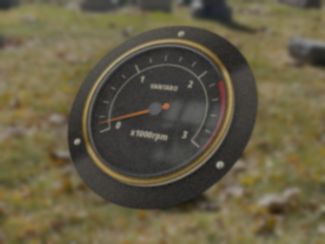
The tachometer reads 100 rpm
